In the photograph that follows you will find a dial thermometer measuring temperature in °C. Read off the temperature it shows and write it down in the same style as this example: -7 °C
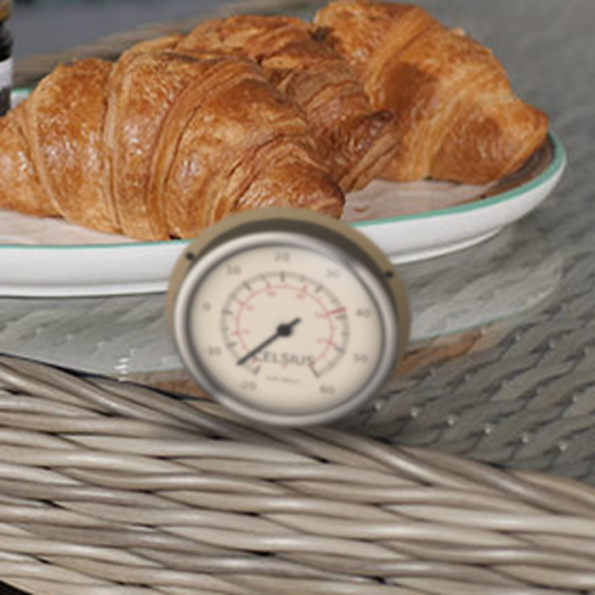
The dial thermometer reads -15 °C
